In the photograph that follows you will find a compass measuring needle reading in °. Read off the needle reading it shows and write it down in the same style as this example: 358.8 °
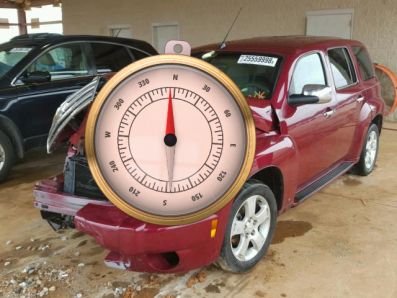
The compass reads 355 °
